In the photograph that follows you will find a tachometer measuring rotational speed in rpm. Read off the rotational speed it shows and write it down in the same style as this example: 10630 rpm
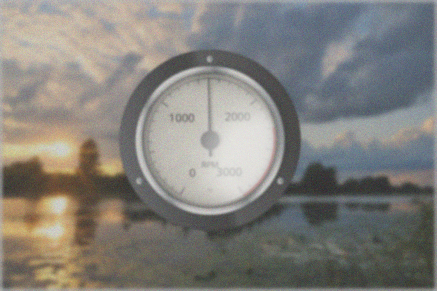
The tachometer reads 1500 rpm
